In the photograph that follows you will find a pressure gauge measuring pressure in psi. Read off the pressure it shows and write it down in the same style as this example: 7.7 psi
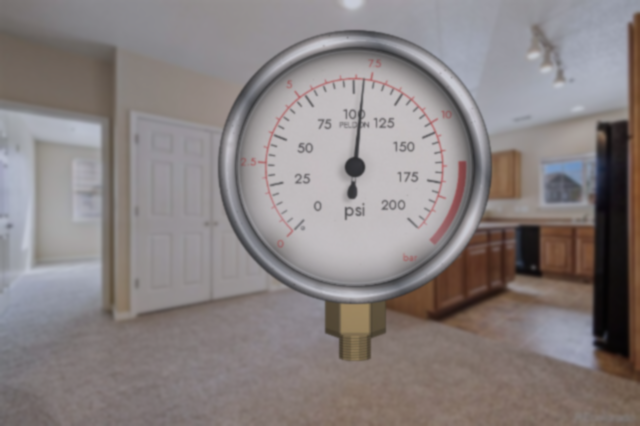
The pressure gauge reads 105 psi
